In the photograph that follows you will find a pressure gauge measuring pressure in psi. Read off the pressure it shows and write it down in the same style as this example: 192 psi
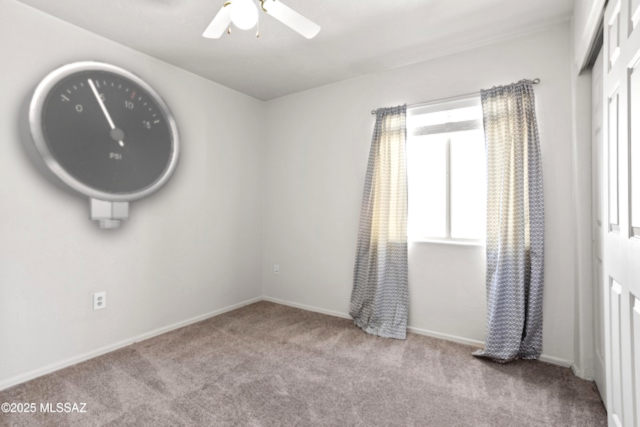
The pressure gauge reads 4 psi
